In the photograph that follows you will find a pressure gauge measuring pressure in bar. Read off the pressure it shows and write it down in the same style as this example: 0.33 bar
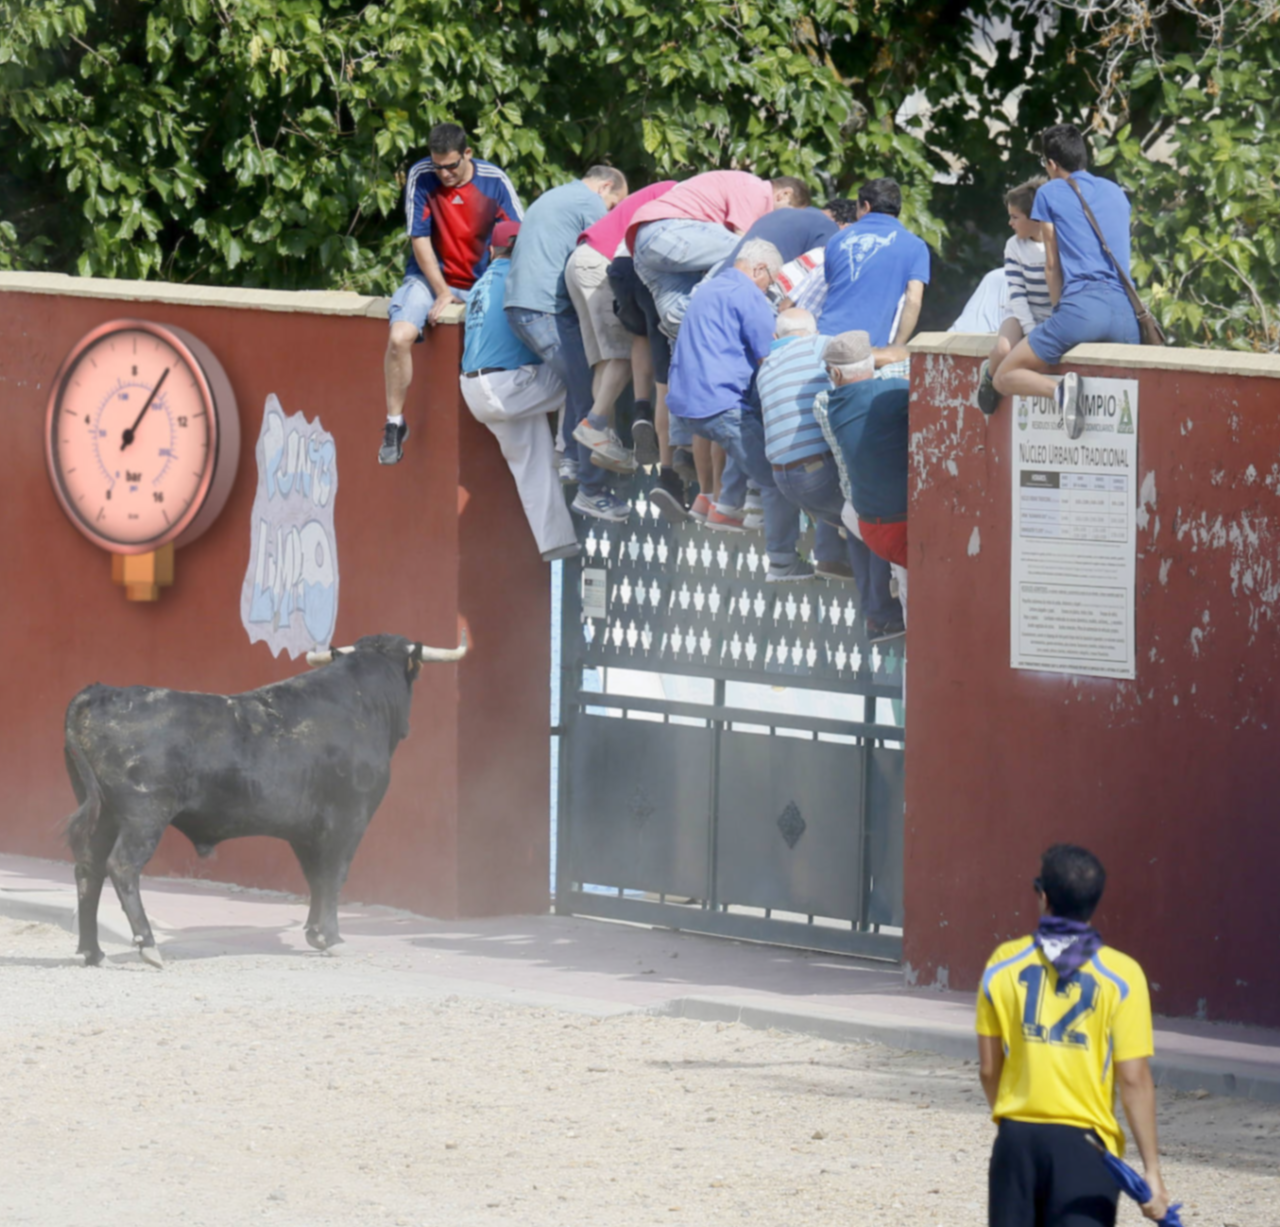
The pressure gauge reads 10 bar
